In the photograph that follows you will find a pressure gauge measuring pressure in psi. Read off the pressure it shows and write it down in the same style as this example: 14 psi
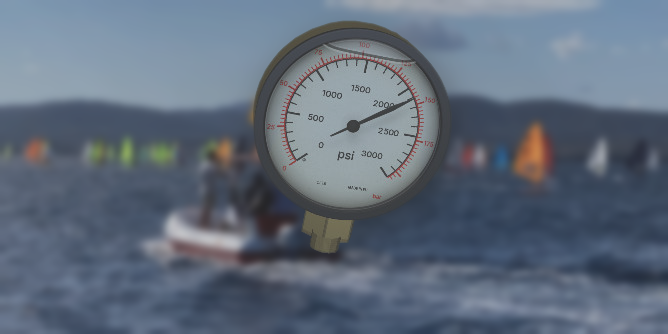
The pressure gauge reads 2100 psi
